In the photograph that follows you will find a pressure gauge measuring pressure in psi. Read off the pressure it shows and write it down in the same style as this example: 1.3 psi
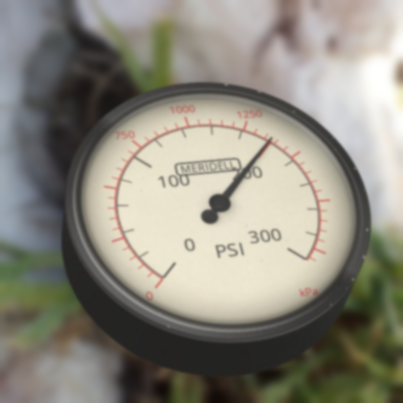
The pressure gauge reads 200 psi
